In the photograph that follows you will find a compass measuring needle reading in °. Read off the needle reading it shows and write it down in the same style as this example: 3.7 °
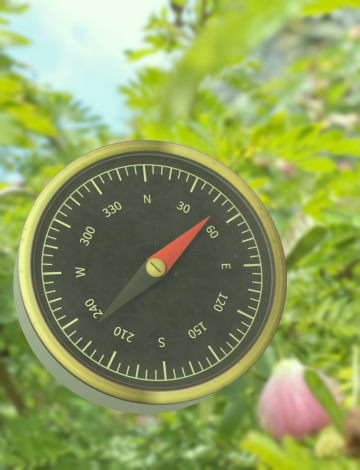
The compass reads 50 °
